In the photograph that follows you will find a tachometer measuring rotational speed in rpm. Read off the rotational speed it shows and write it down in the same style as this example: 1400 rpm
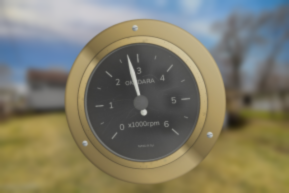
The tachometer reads 2750 rpm
